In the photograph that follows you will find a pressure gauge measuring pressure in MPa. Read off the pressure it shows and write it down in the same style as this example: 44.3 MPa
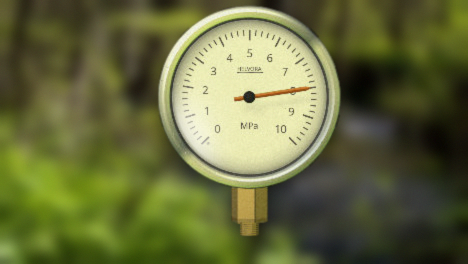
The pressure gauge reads 8 MPa
